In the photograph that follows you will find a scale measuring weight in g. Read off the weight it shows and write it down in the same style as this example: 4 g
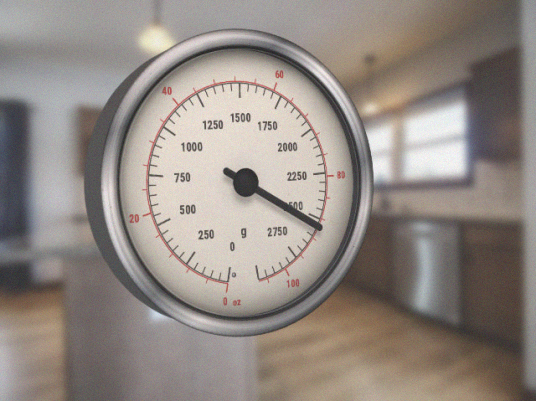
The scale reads 2550 g
